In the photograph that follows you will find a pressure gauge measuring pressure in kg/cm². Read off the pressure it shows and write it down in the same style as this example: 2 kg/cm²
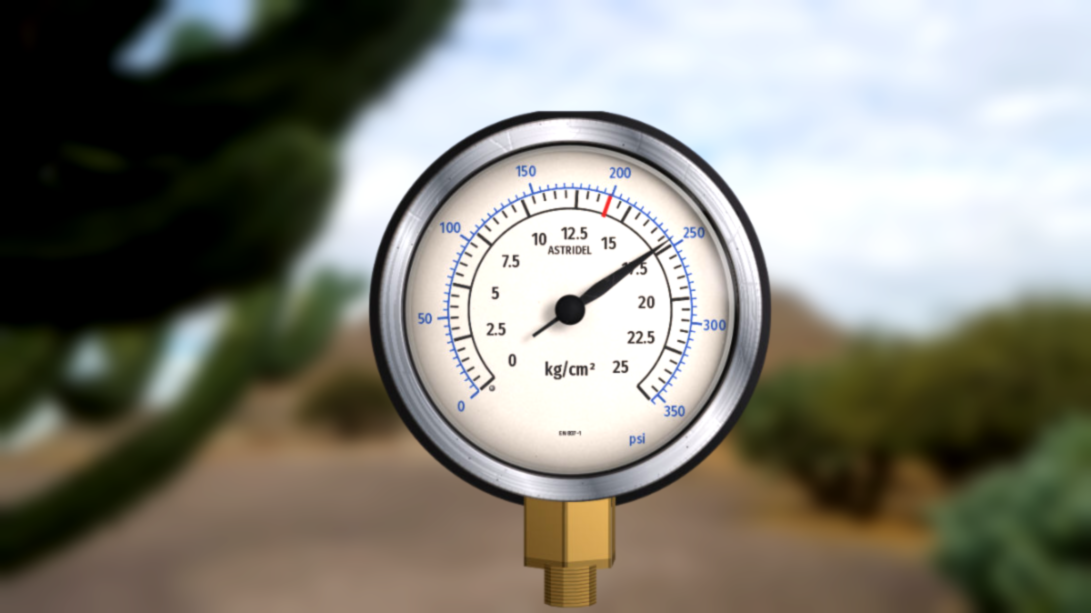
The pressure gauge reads 17.25 kg/cm²
